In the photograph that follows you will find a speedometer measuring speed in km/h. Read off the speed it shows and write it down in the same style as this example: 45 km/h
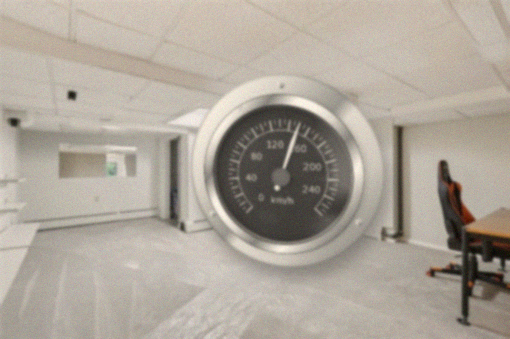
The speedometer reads 150 km/h
